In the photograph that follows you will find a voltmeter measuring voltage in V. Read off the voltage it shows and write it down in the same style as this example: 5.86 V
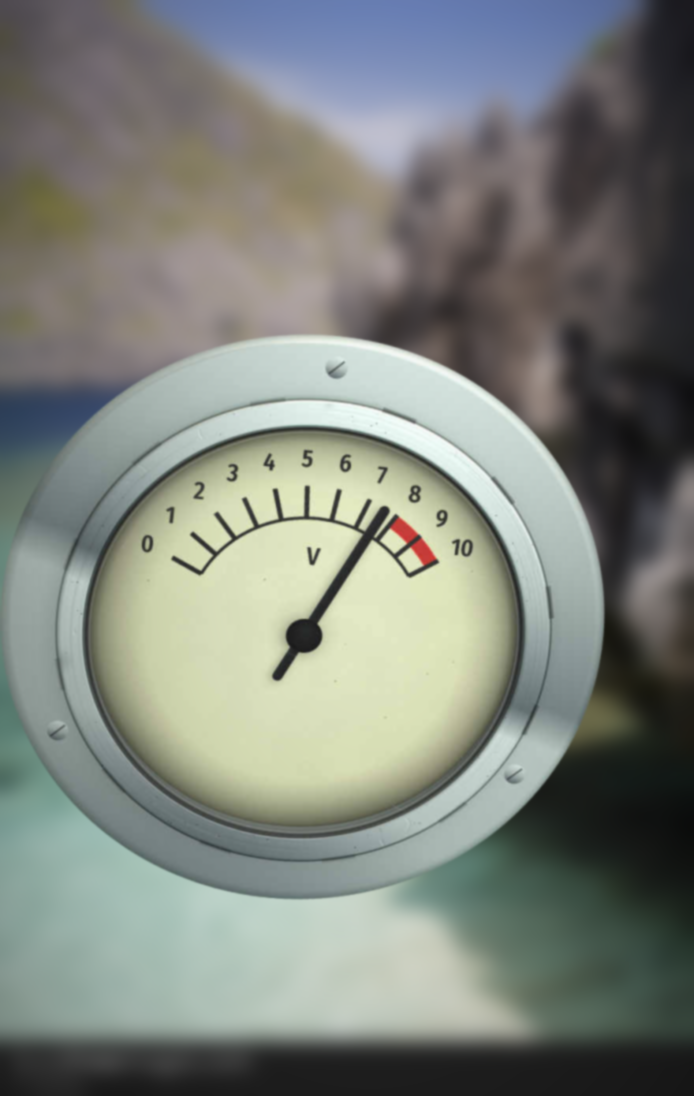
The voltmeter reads 7.5 V
